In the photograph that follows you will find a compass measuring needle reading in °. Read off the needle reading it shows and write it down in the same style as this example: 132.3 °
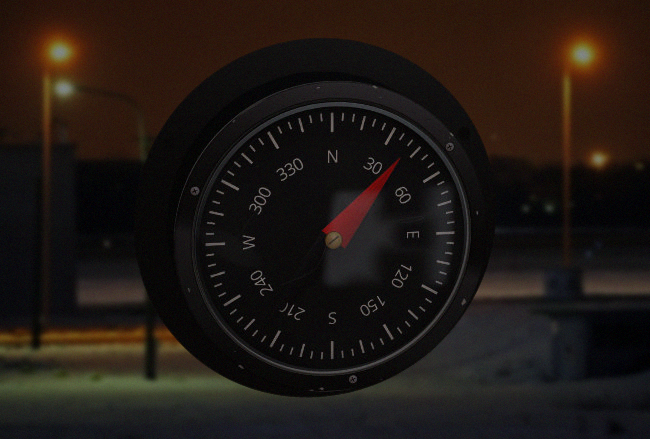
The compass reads 40 °
